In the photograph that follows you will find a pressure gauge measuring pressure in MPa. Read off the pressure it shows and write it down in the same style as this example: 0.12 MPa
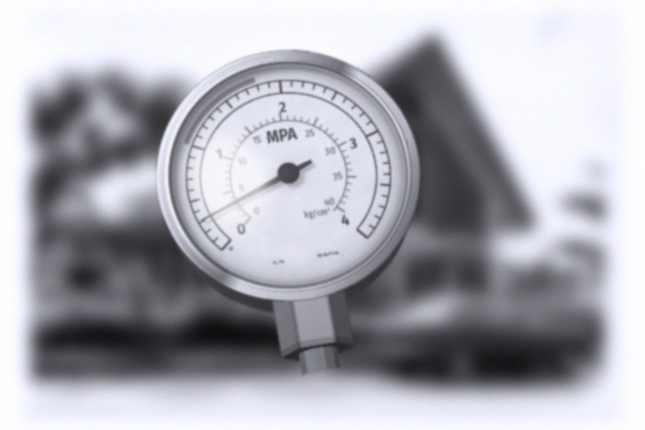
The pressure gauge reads 0.3 MPa
